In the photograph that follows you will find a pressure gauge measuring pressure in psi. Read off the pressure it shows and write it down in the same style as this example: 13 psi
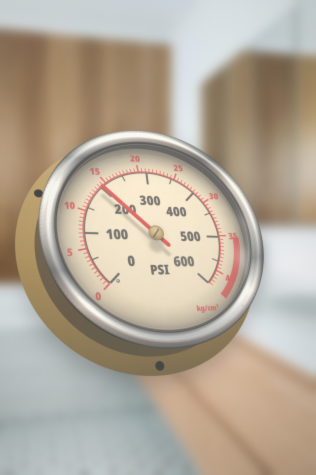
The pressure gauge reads 200 psi
